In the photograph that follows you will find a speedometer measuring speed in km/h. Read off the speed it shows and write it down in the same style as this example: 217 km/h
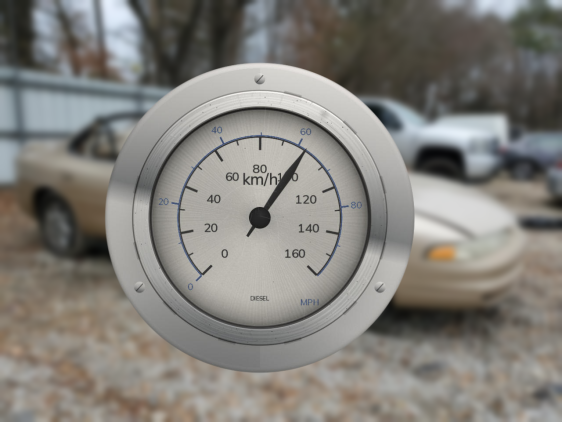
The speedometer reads 100 km/h
